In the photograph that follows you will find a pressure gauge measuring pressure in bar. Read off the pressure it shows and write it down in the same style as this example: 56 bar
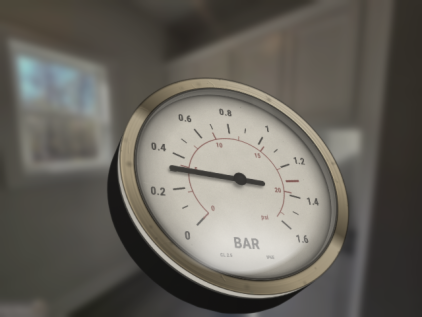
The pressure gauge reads 0.3 bar
